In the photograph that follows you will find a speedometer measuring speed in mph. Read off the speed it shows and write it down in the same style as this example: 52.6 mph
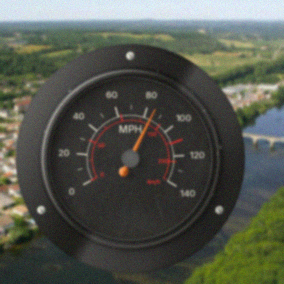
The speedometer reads 85 mph
